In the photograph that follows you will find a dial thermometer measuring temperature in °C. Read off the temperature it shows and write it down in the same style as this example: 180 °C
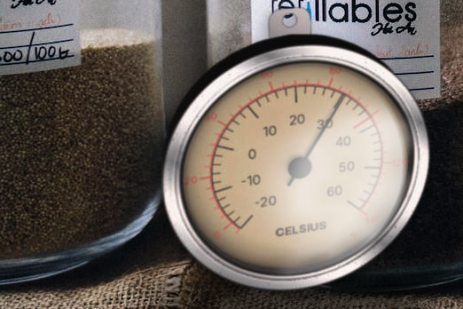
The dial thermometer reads 30 °C
